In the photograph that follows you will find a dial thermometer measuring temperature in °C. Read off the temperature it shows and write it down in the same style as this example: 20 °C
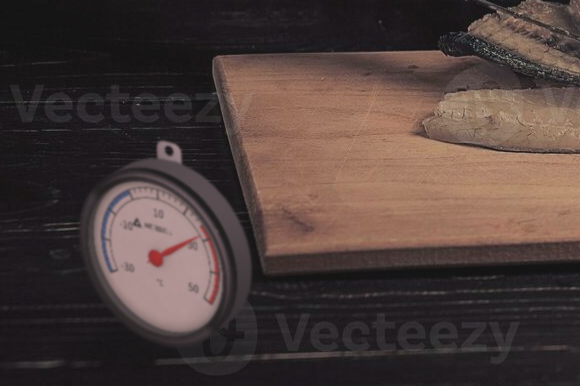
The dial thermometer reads 28 °C
